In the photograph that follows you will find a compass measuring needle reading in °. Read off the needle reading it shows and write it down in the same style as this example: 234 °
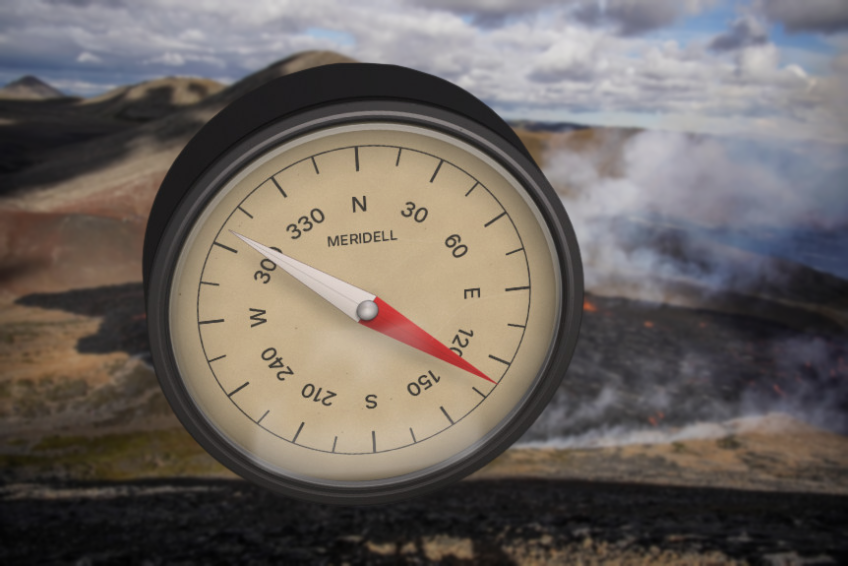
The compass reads 127.5 °
